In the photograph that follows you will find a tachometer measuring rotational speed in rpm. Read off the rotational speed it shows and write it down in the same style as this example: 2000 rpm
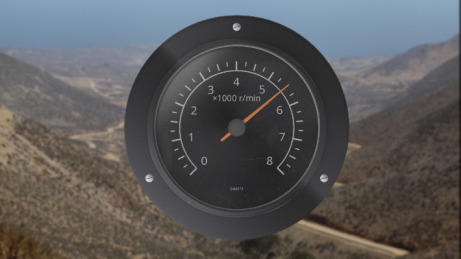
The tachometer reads 5500 rpm
